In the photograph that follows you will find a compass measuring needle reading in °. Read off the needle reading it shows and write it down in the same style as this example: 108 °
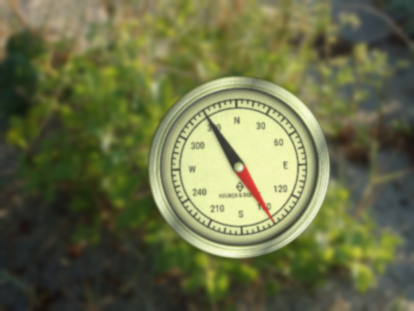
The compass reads 150 °
